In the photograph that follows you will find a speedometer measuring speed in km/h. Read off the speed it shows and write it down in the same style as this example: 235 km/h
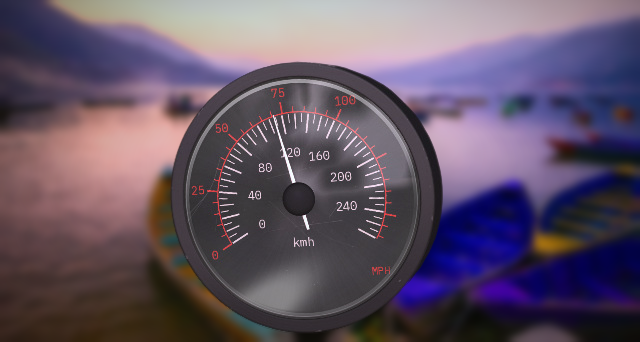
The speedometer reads 115 km/h
